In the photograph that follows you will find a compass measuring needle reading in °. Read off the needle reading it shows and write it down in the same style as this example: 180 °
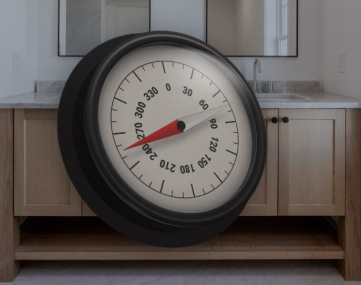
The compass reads 255 °
